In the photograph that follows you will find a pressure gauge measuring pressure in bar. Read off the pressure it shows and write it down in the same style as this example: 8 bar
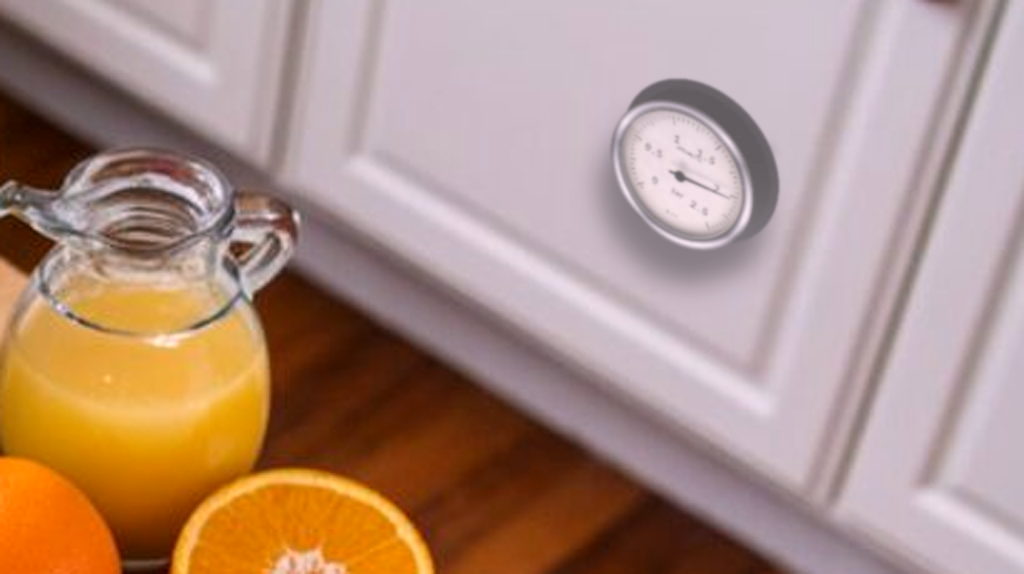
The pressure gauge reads 2 bar
